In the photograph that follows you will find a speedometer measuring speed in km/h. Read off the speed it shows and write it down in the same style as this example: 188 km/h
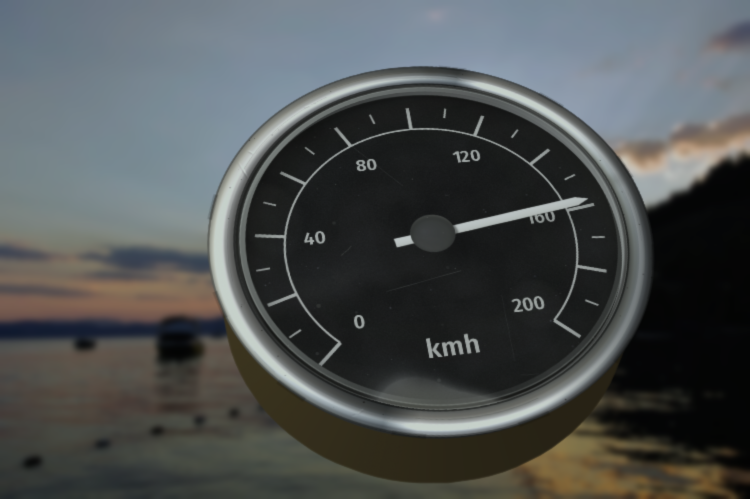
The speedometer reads 160 km/h
